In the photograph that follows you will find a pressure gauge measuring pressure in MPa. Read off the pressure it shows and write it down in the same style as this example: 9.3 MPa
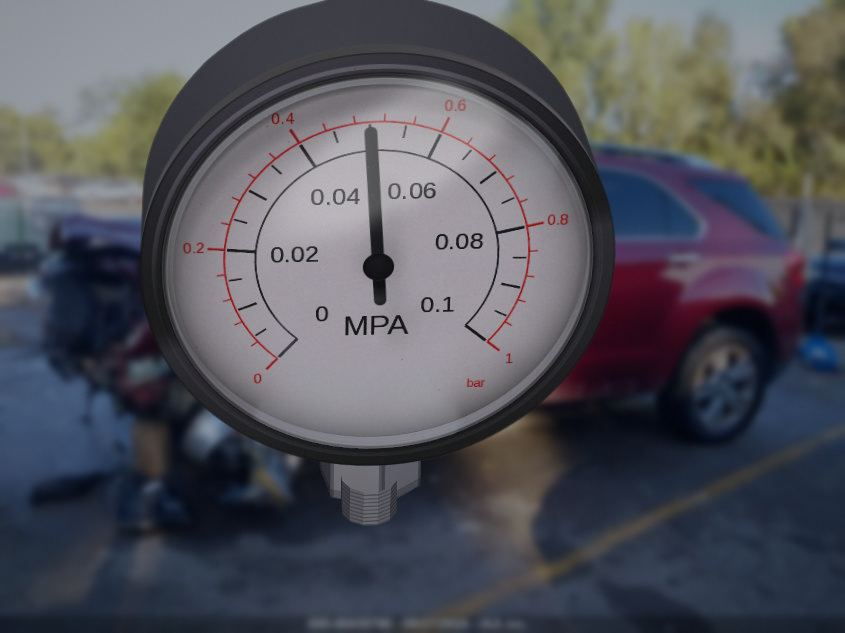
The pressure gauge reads 0.05 MPa
